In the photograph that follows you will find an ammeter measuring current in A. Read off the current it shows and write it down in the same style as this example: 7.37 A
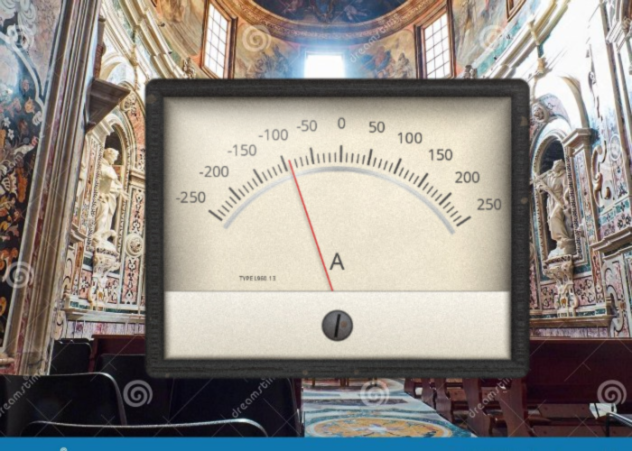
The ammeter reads -90 A
